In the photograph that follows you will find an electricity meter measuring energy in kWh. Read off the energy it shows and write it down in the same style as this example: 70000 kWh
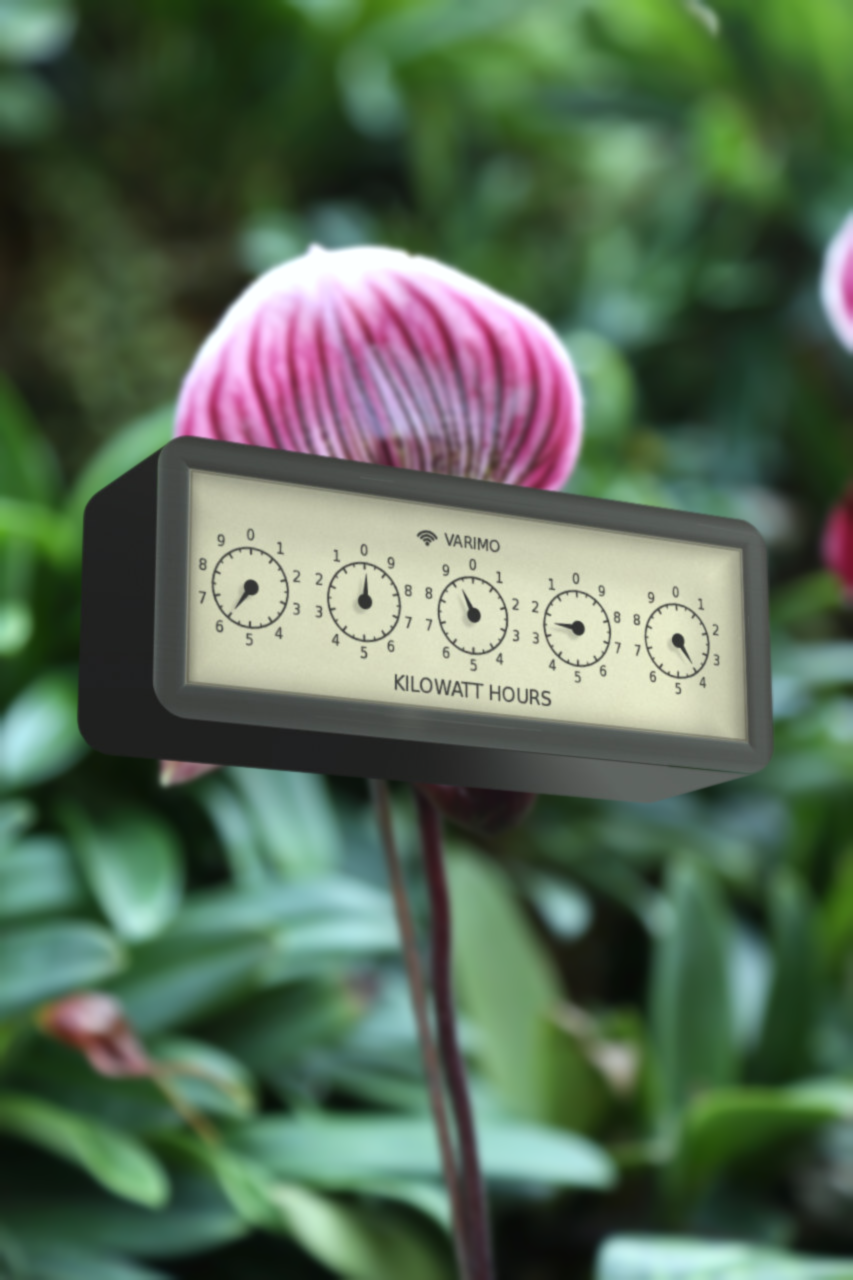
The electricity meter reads 59924 kWh
